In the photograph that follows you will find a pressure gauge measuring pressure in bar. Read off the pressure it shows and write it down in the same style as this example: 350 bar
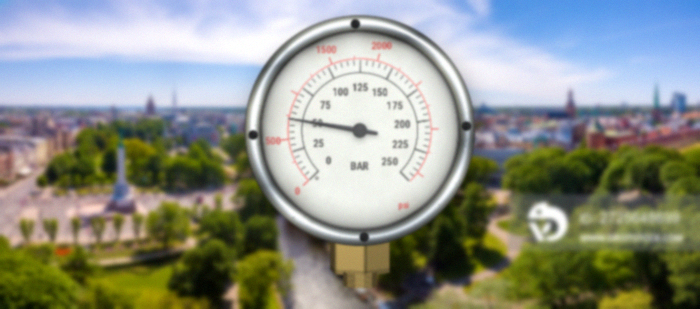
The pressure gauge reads 50 bar
